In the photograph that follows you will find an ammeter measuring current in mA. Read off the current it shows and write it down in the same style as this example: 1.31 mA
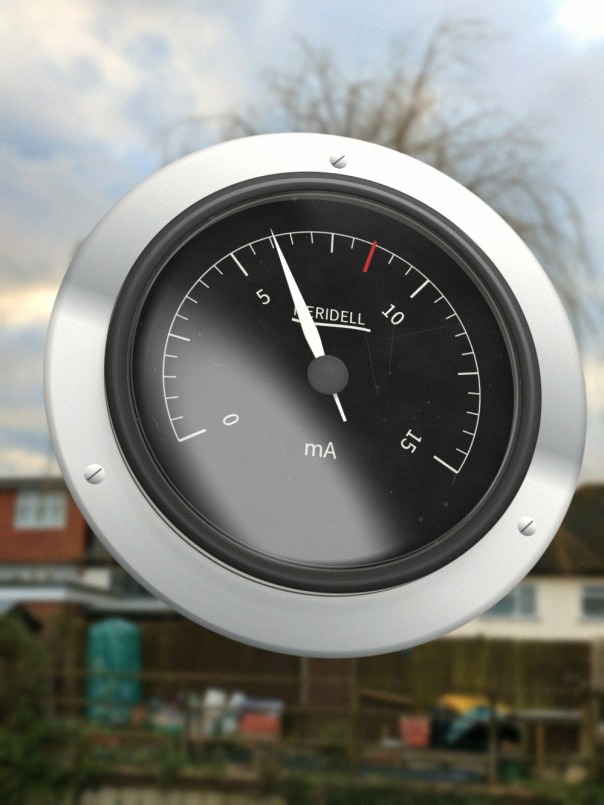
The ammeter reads 6 mA
